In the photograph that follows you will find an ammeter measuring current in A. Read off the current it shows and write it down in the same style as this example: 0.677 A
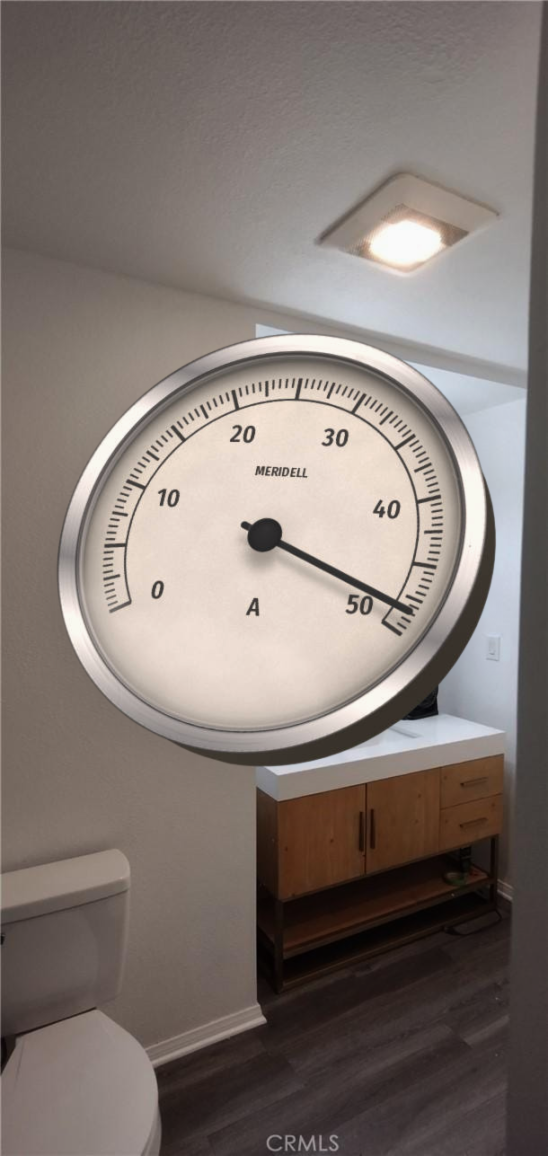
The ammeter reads 48.5 A
